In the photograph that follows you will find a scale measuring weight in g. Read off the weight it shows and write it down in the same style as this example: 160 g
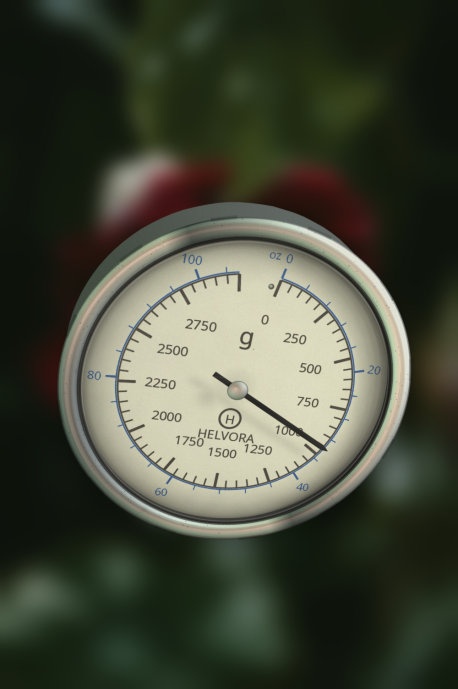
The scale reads 950 g
